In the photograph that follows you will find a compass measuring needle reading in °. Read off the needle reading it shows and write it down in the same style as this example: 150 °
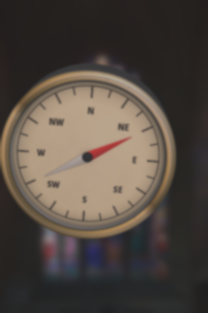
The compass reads 60 °
